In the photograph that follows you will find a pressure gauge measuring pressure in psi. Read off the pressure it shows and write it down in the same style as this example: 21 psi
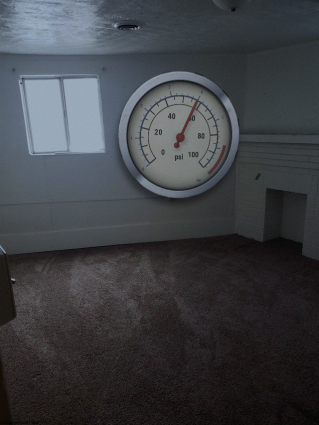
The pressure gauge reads 57.5 psi
